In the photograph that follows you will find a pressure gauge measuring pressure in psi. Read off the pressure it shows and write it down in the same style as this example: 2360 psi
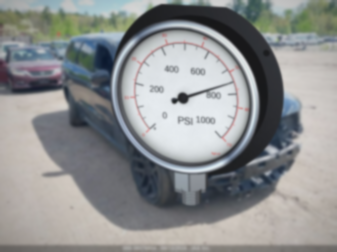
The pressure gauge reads 750 psi
